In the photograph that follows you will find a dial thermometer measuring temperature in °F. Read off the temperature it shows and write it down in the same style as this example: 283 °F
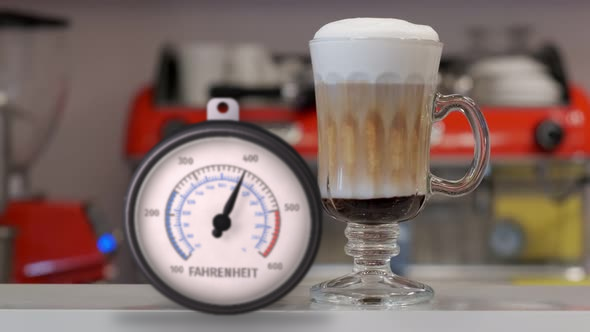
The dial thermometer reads 400 °F
